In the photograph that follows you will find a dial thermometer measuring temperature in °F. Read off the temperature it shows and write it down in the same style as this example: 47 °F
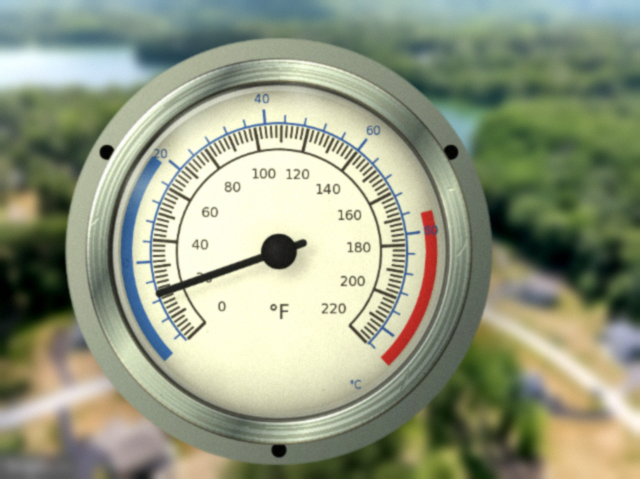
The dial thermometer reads 20 °F
